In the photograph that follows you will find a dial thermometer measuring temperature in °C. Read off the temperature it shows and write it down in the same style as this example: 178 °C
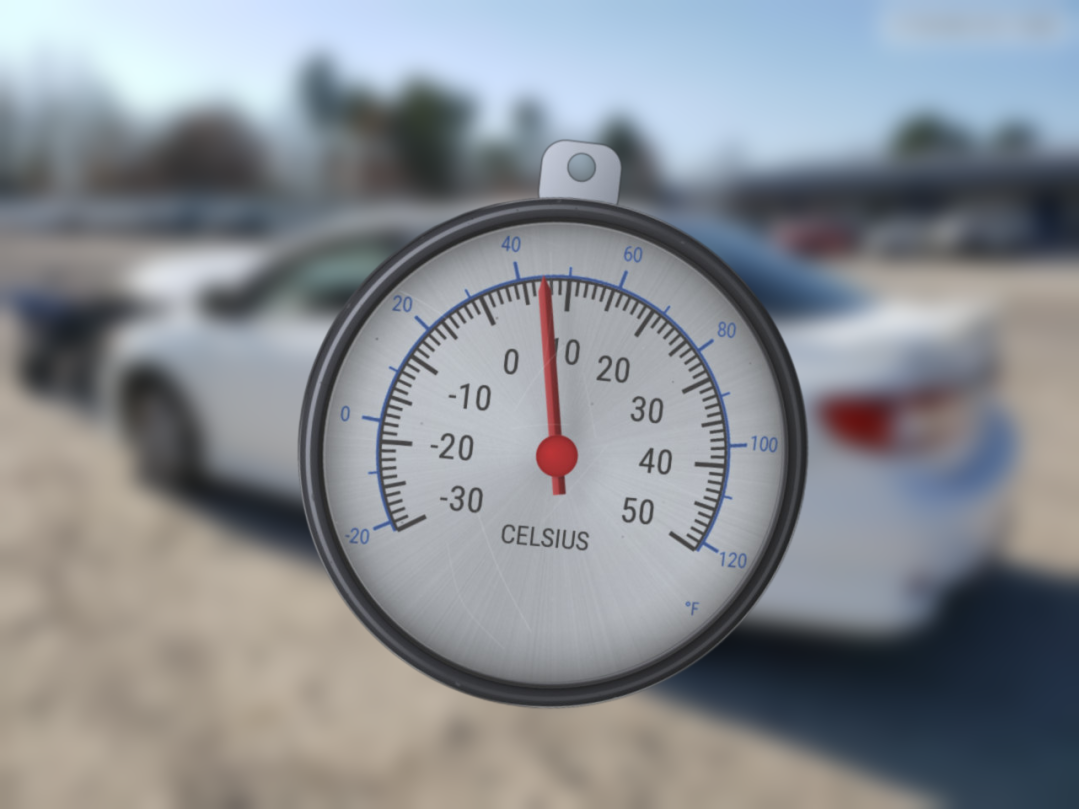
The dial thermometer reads 7 °C
